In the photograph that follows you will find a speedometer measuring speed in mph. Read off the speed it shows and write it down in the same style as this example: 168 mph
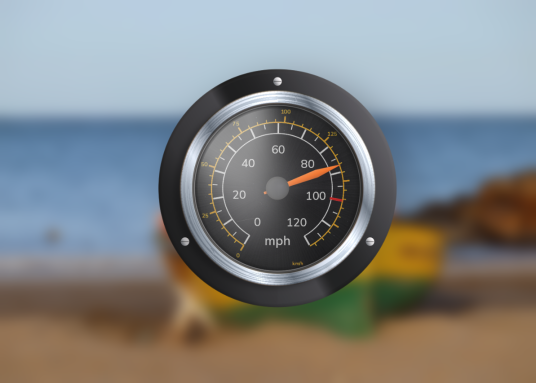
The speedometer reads 87.5 mph
